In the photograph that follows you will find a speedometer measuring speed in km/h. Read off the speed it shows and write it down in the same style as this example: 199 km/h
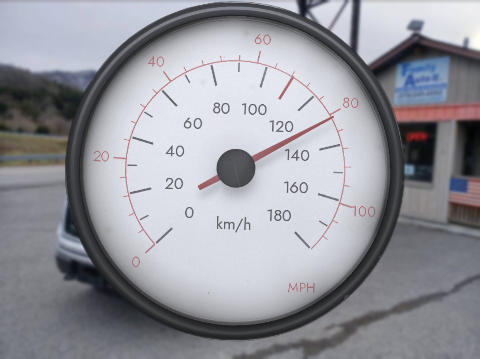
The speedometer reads 130 km/h
